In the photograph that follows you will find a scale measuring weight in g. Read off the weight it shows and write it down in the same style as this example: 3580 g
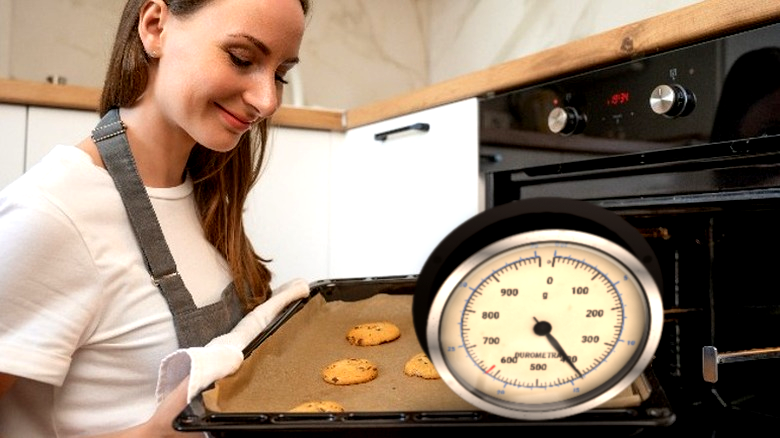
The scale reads 400 g
